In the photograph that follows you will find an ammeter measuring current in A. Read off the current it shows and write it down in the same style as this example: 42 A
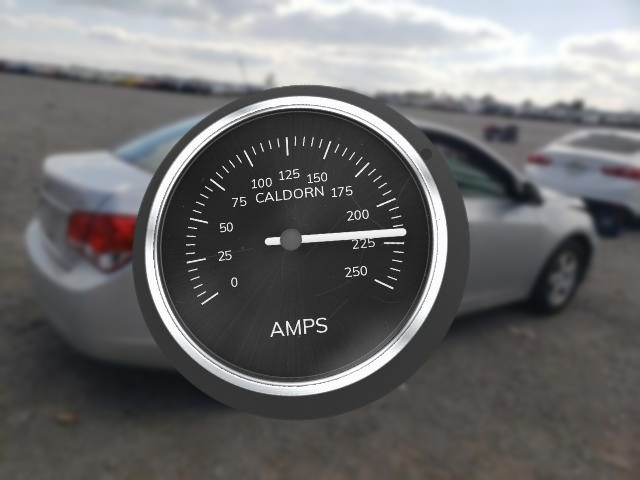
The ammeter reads 220 A
